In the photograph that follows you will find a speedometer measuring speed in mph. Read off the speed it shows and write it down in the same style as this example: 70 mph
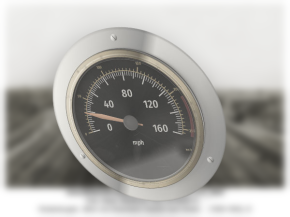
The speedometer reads 20 mph
